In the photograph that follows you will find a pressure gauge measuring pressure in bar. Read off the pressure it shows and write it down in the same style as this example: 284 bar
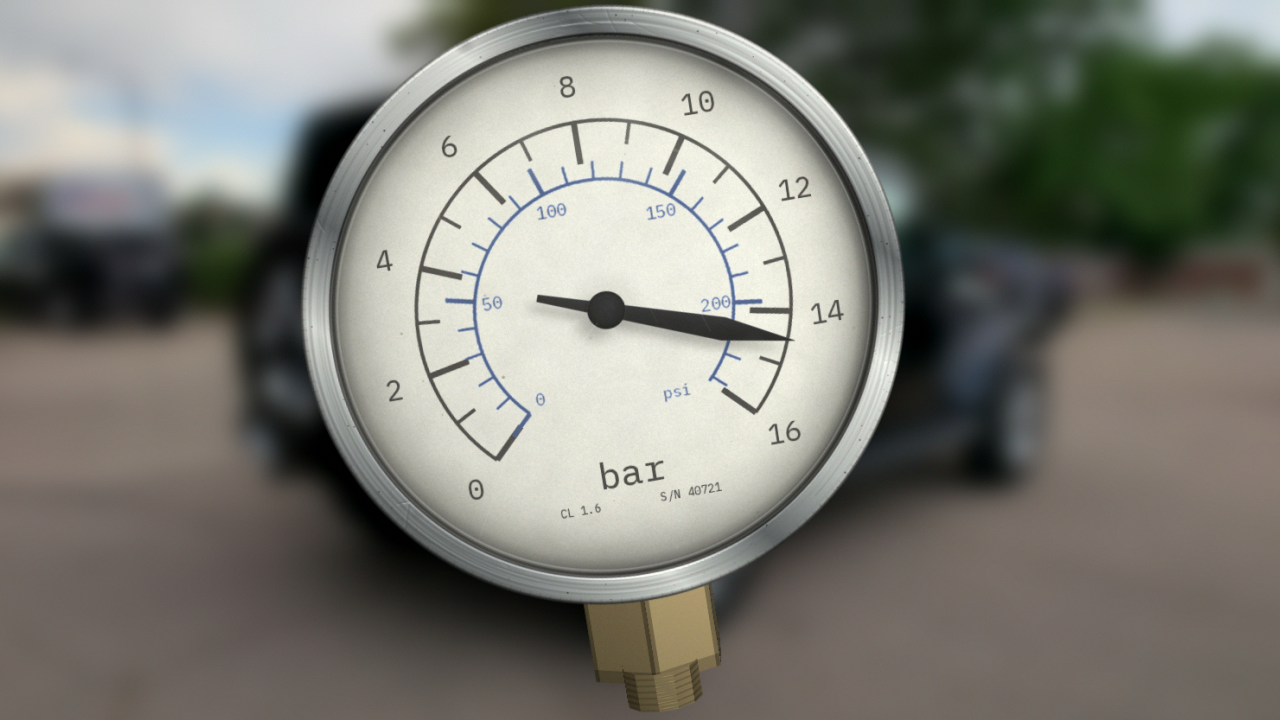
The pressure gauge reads 14.5 bar
